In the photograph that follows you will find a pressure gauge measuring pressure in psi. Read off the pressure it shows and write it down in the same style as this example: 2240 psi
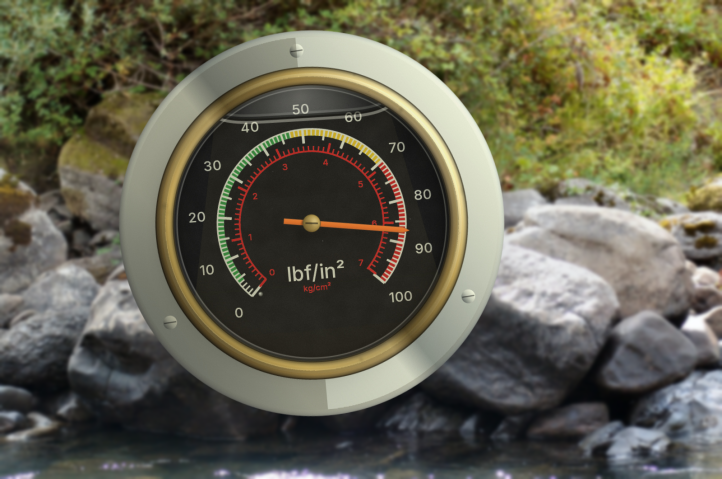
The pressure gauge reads 87 psi
